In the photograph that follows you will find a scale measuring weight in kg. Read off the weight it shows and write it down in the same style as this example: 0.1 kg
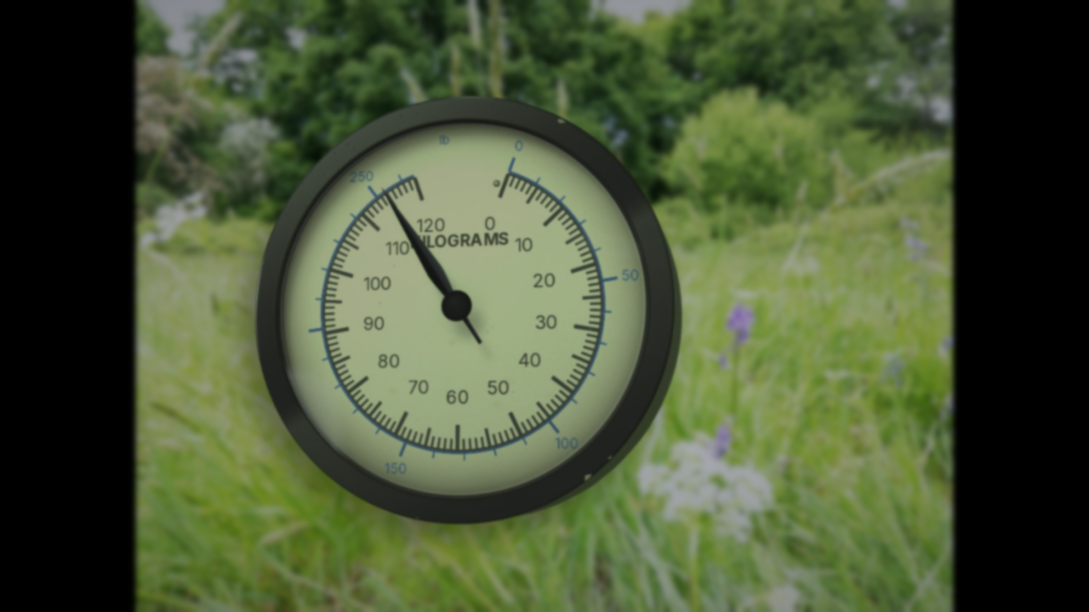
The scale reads 115 kg
